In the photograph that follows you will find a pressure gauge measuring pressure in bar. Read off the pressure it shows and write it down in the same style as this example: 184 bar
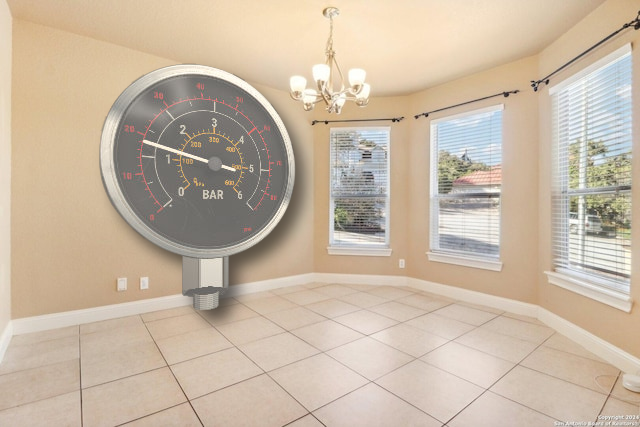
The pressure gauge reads 1.25 bar
